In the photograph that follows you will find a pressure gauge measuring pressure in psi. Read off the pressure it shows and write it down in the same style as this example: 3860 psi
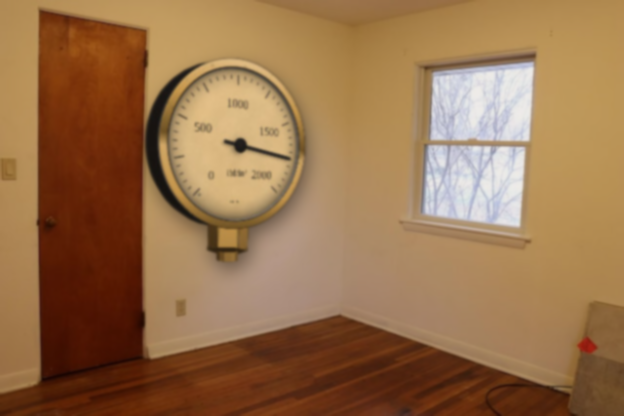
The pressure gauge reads 1750 psi
